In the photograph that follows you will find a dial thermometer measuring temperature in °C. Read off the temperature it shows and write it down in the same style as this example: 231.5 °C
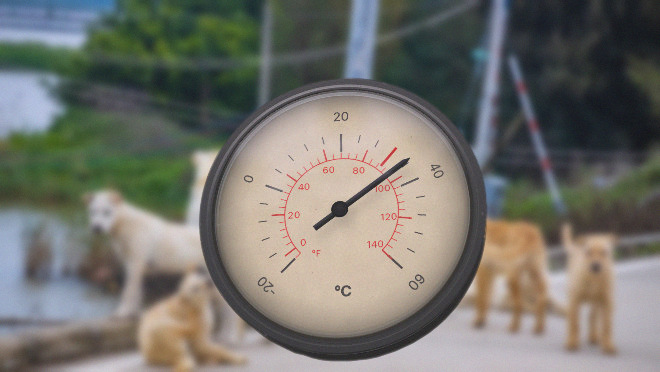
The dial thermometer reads 36 °C
